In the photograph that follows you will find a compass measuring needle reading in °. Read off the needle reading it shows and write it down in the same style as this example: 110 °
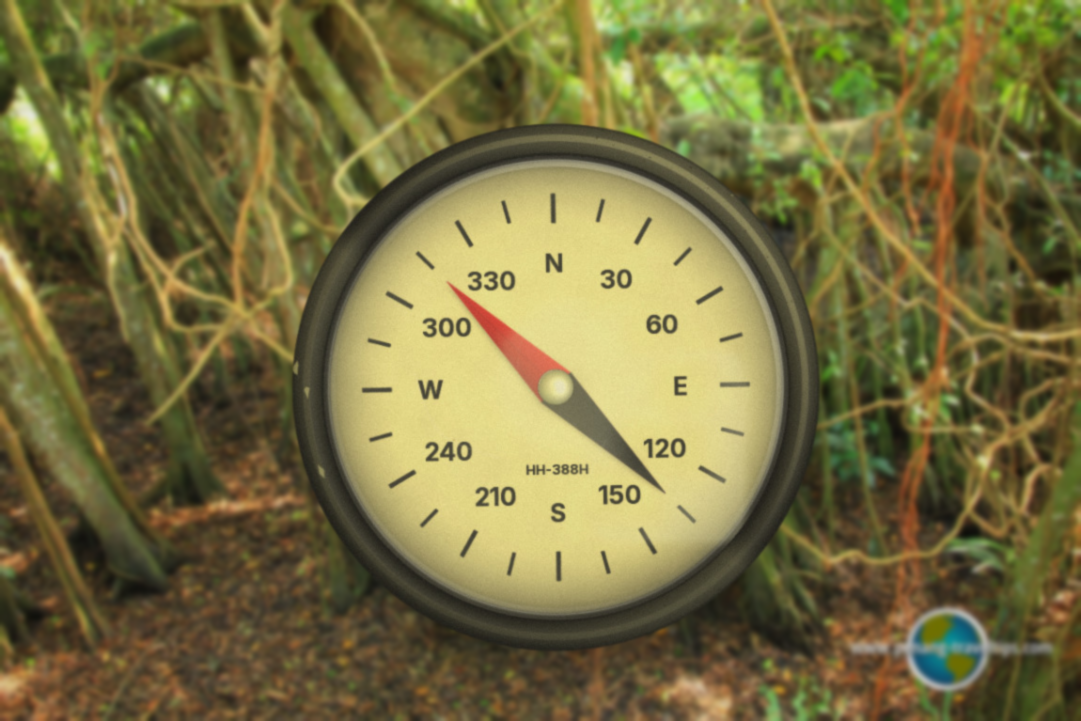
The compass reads 315 °
